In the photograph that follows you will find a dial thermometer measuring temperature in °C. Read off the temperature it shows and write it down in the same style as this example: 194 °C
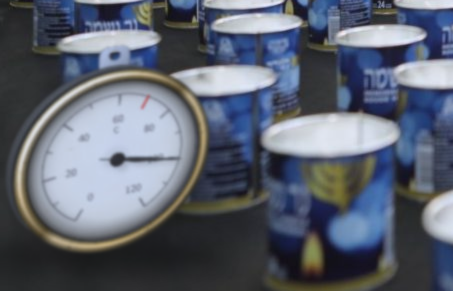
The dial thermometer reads 100 °C
